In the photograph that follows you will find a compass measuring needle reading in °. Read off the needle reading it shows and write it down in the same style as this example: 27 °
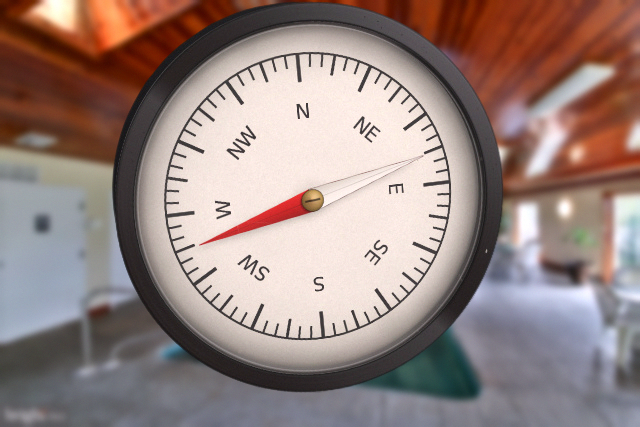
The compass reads 255 °
